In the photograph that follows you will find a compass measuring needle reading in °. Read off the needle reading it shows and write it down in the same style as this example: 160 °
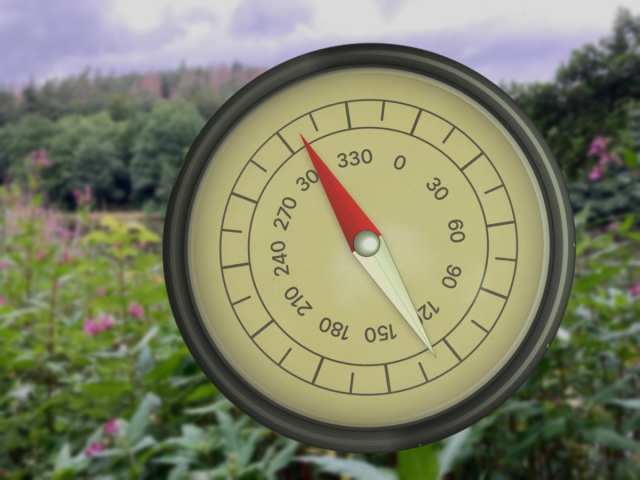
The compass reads 307.5 °
